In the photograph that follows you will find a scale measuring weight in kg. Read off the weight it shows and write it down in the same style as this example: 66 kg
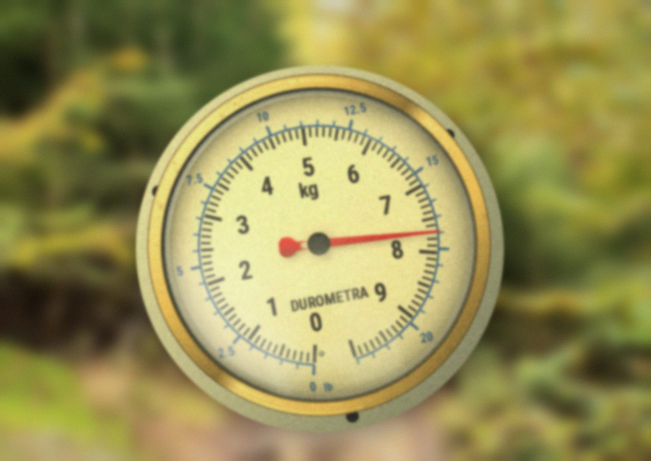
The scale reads 7.7 kg
